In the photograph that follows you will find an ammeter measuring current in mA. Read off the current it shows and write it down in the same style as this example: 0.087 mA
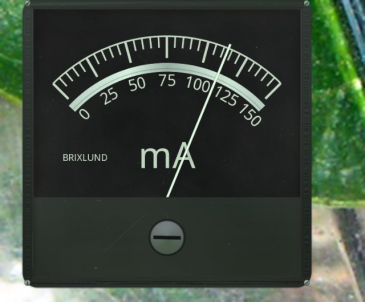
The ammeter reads 112.5 mA
